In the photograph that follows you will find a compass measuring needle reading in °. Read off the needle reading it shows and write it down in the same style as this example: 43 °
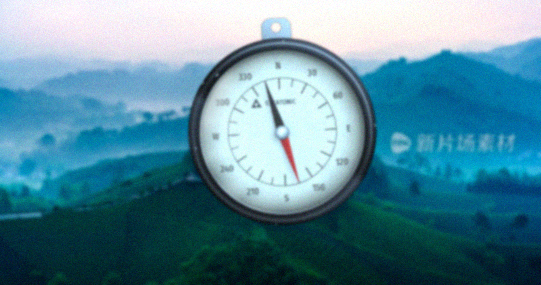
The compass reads 165 °
